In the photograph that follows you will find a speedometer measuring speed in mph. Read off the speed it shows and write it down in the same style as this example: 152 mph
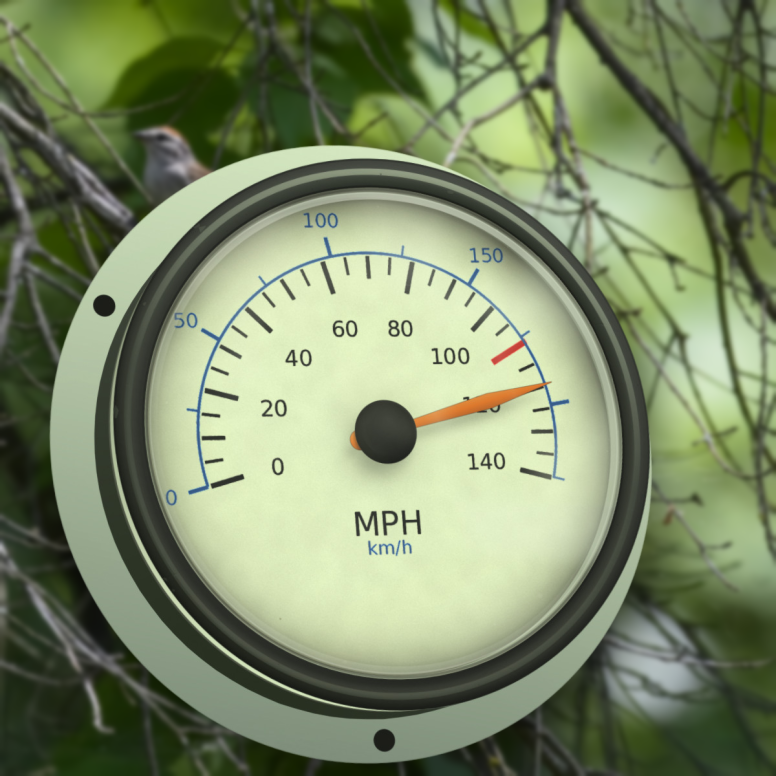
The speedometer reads 120 mph
